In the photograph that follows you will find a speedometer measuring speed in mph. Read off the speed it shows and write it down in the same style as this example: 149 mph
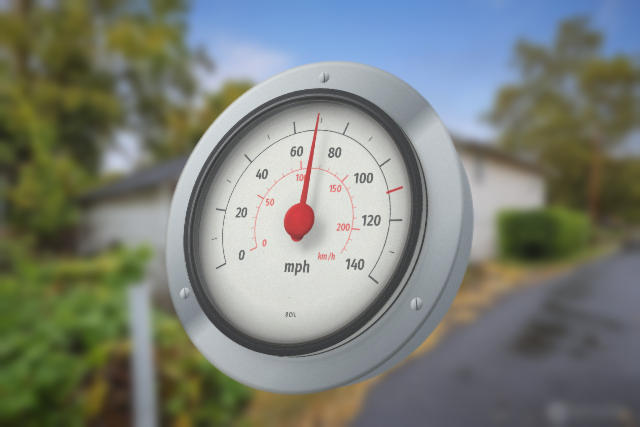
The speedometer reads 70 mph
